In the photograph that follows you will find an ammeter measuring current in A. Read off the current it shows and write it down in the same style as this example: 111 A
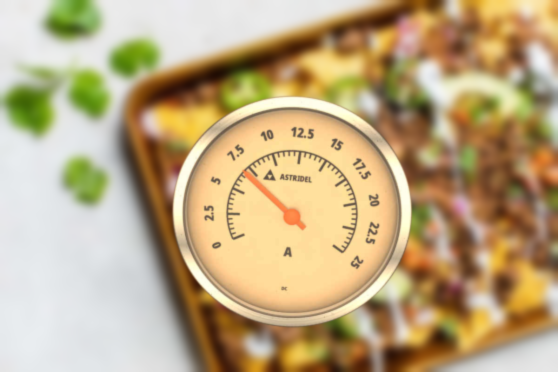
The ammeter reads 7 A
